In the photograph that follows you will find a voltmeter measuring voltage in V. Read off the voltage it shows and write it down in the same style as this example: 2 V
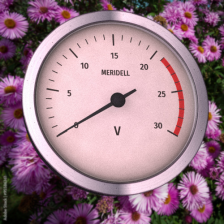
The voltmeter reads 0 V
